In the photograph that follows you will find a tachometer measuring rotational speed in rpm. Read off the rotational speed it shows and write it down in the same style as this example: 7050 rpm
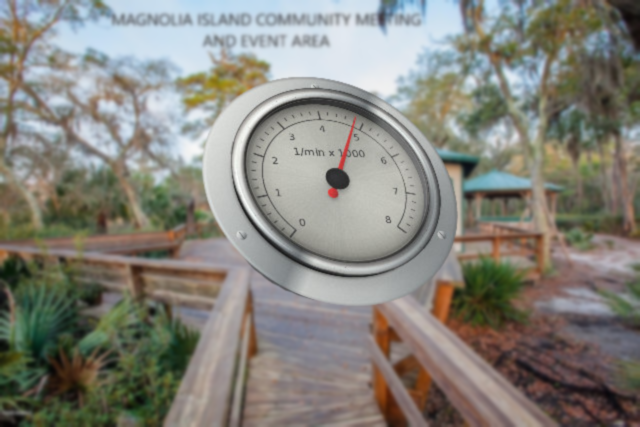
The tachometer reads 4800 rpm
